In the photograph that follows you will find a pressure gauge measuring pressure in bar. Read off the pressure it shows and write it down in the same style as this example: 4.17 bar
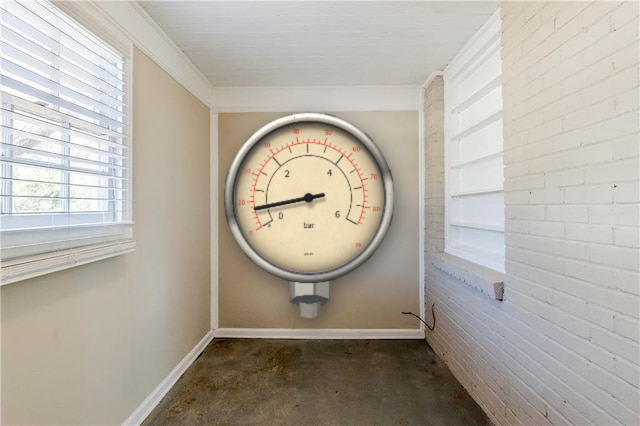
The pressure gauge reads 0.5 bar
